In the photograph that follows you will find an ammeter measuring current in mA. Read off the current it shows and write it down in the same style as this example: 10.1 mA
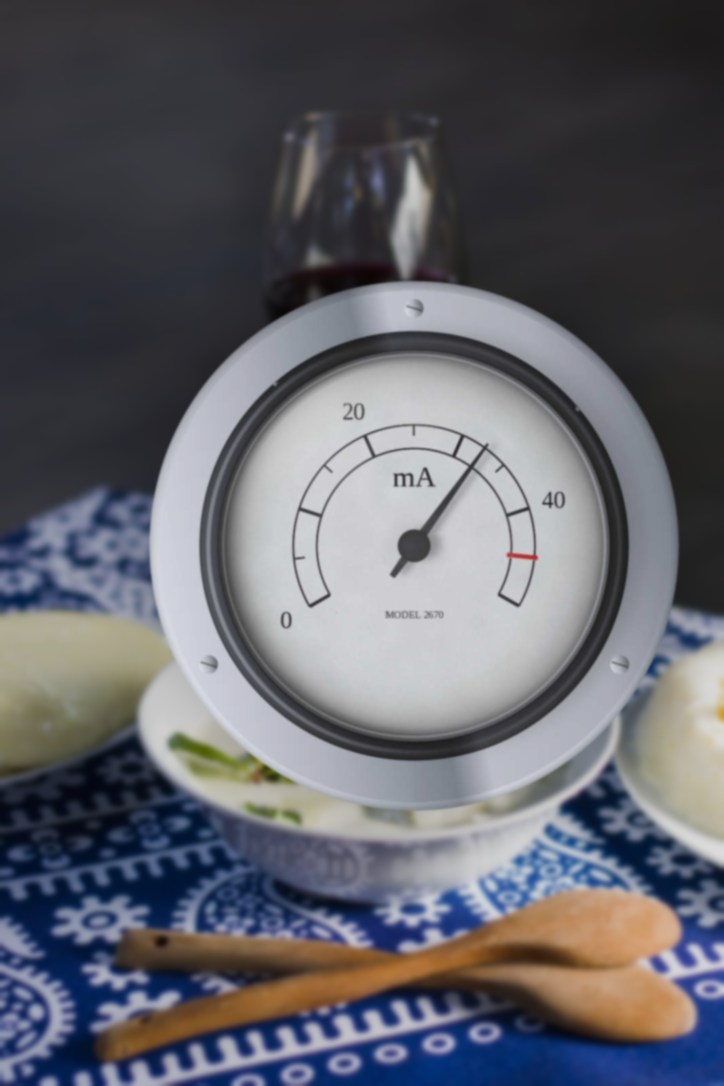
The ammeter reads 32.5 mA
